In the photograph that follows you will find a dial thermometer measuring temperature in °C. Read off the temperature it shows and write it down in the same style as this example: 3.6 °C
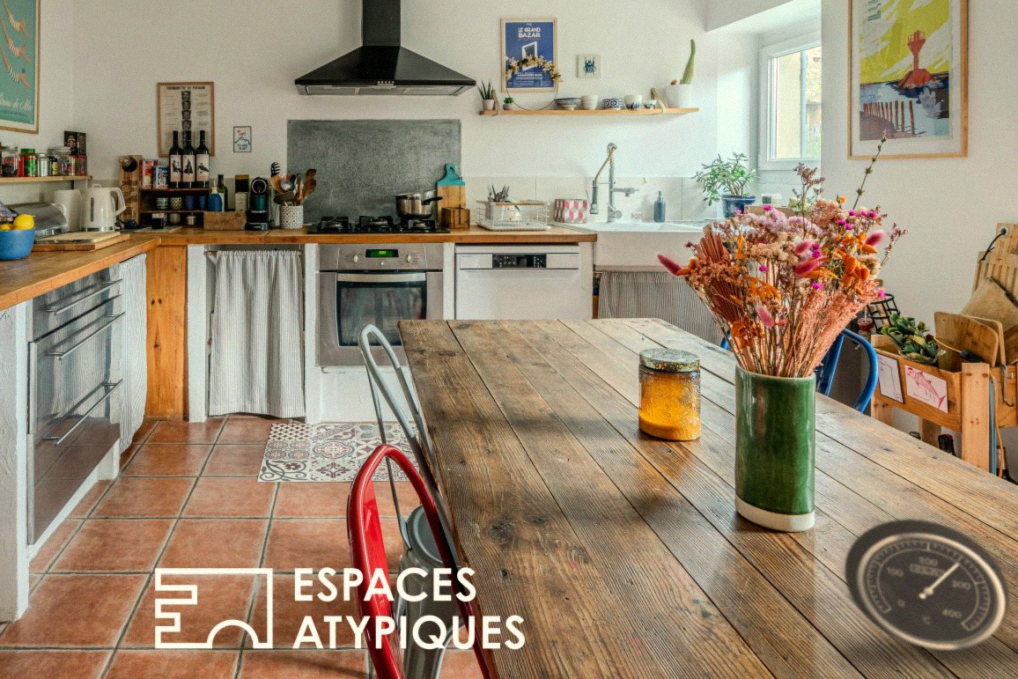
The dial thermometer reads 250 °C
